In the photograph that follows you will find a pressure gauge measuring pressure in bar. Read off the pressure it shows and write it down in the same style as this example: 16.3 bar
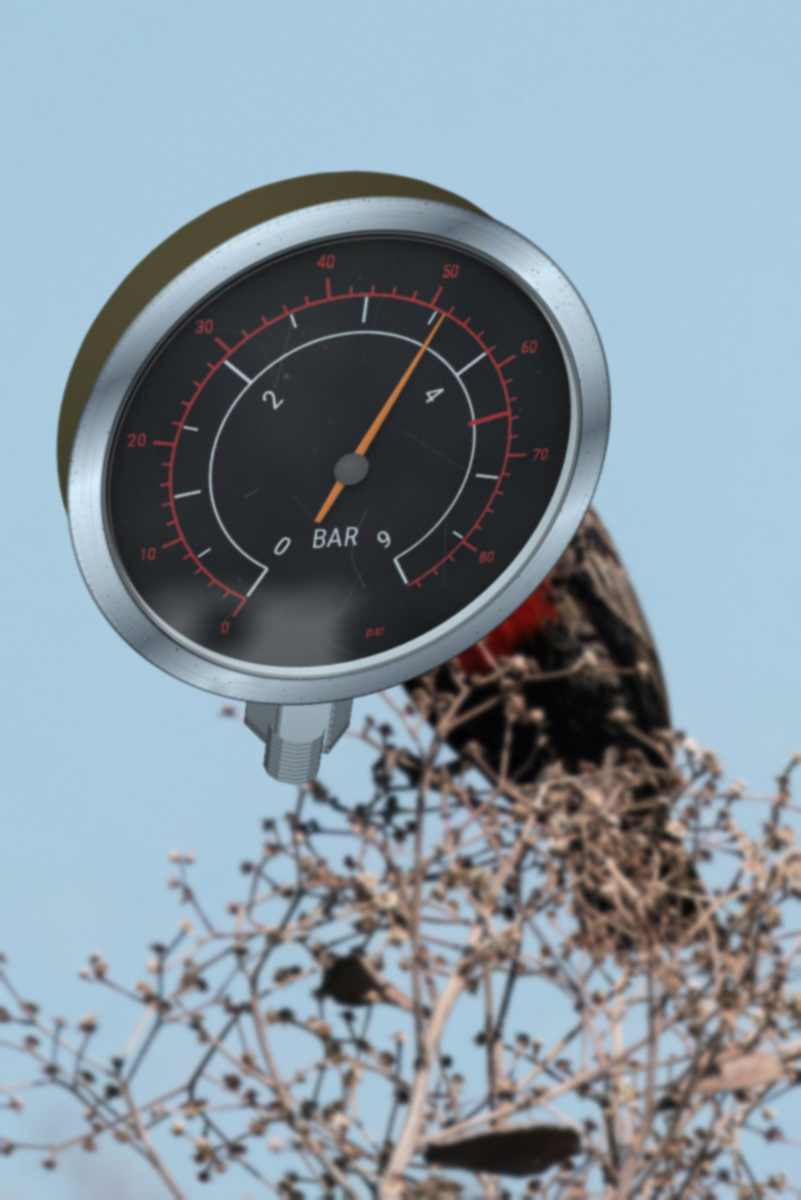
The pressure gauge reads 3.5 bar
